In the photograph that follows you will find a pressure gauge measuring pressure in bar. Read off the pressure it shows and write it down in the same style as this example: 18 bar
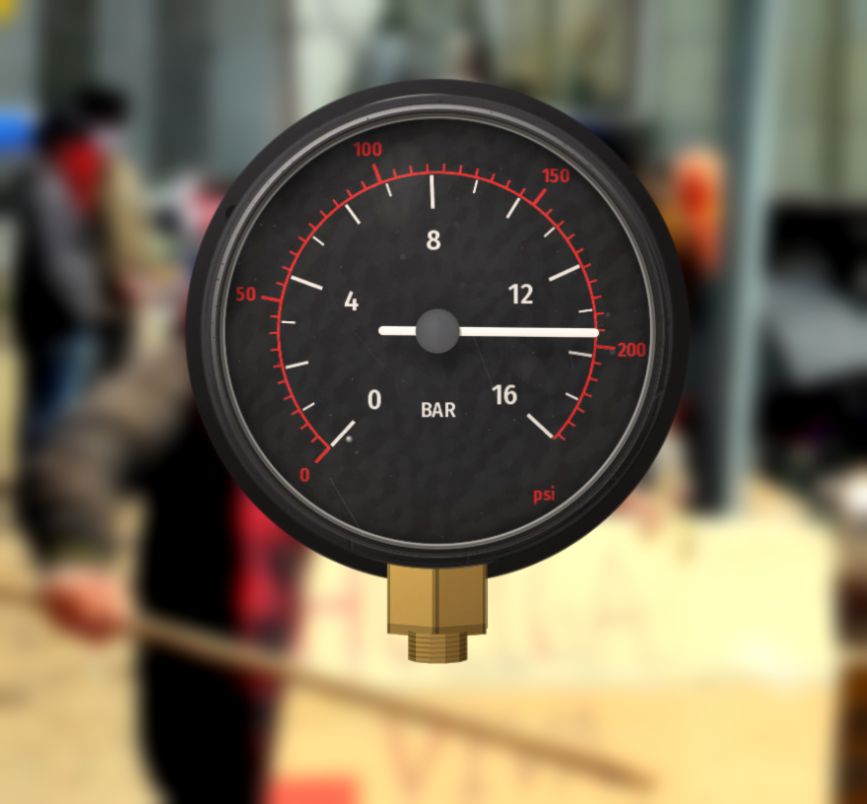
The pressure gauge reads 13.5 bar
